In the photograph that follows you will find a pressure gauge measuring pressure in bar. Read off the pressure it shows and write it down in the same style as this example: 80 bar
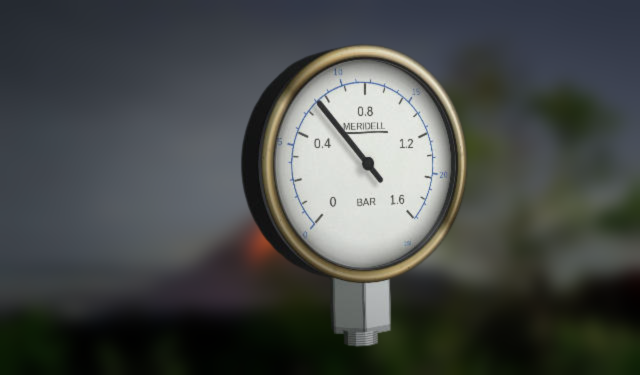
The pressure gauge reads 0.55 bar
